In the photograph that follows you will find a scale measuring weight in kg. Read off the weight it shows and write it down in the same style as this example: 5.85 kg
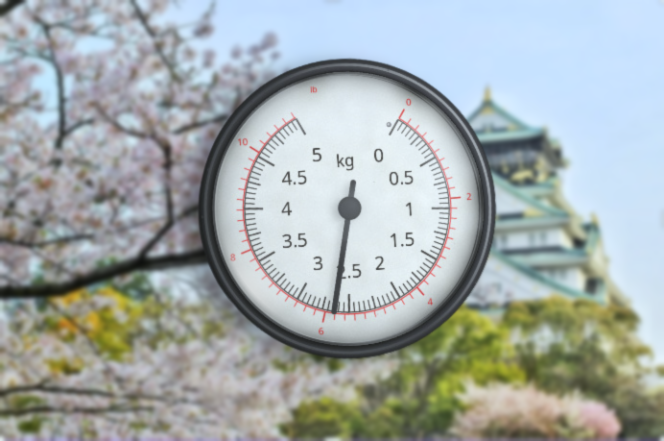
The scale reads 2.65 kg
